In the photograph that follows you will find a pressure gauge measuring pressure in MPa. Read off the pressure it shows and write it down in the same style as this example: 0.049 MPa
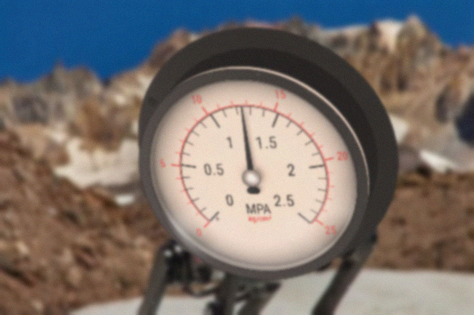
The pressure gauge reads 1.25 MPa
